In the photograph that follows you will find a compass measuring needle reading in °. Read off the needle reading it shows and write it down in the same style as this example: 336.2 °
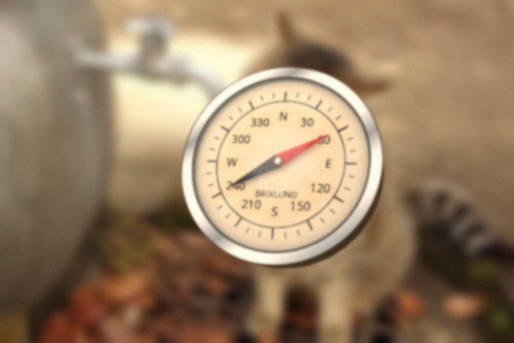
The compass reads 60 °
